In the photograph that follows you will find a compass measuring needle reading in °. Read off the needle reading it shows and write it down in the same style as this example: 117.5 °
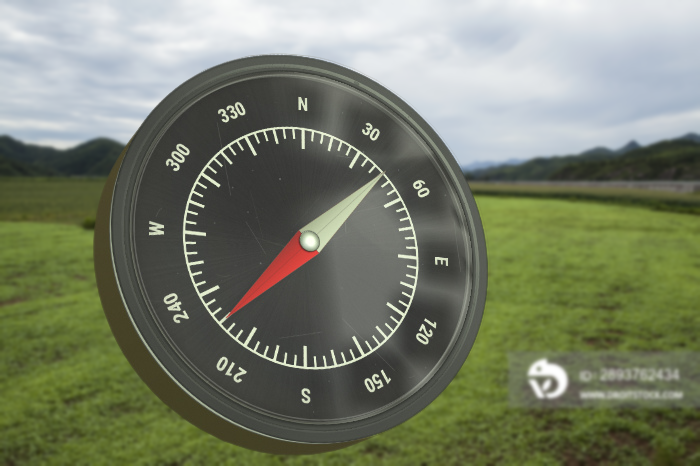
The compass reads 225 °
